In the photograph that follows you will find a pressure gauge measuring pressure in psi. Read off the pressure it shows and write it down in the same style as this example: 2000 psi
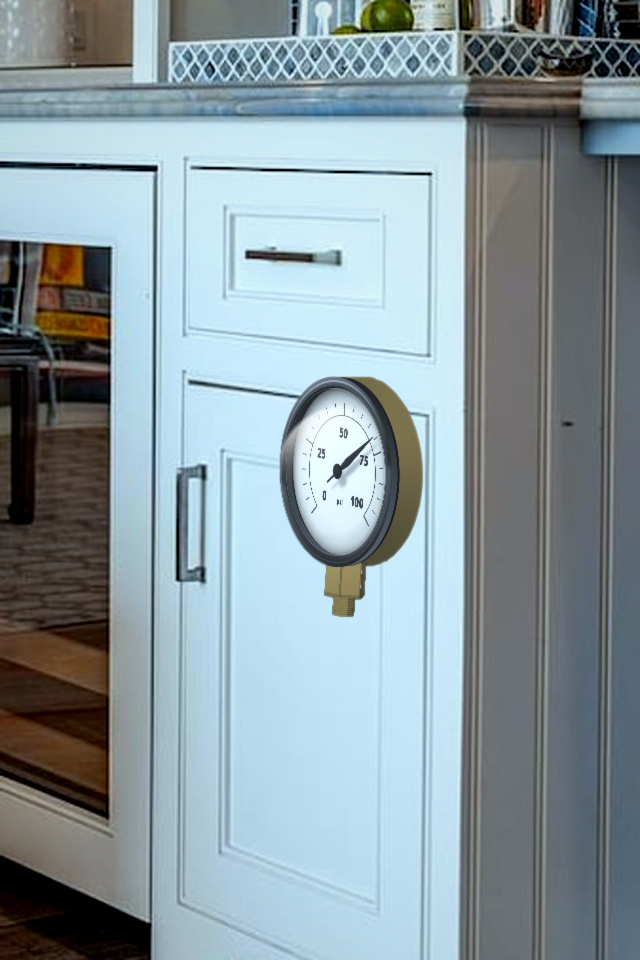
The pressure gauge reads 70 psi
